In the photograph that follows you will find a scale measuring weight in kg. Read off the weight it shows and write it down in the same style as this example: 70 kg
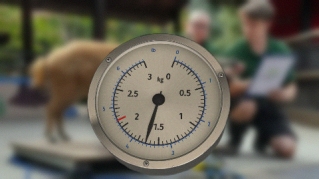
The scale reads 1.65 kg
